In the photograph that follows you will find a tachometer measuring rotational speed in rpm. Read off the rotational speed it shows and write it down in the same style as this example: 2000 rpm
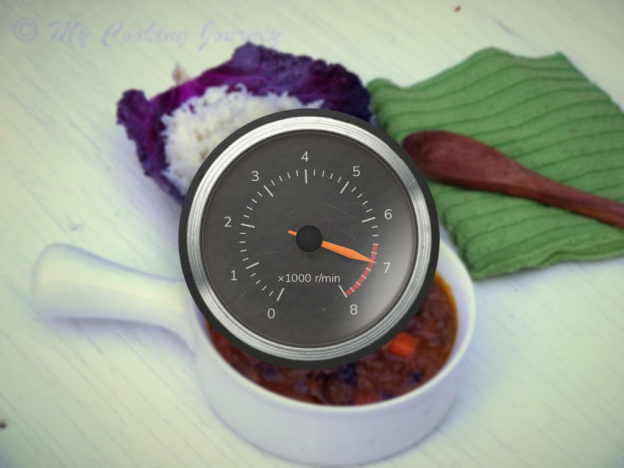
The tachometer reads 7000 rpm
